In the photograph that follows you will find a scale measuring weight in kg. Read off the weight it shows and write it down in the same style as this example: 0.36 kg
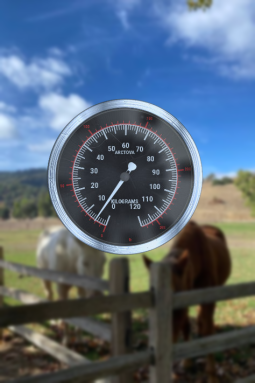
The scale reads 5 kg
